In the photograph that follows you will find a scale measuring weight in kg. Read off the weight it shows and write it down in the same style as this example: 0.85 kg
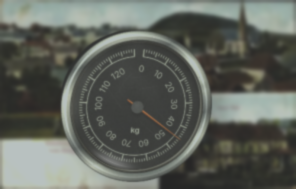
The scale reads 45 kg
